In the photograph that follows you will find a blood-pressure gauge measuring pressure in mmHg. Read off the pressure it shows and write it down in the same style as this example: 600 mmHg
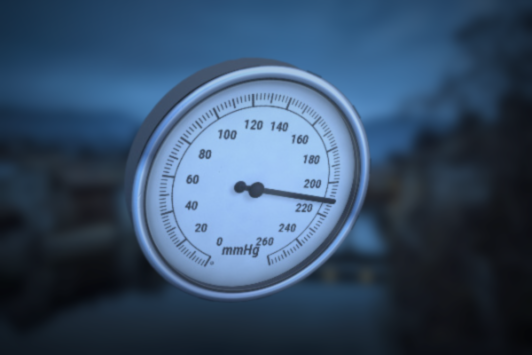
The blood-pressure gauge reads 210 mmHg
